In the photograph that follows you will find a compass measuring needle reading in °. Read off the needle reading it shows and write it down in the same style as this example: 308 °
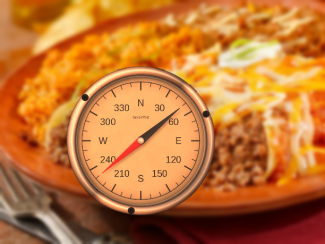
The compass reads 230 °
